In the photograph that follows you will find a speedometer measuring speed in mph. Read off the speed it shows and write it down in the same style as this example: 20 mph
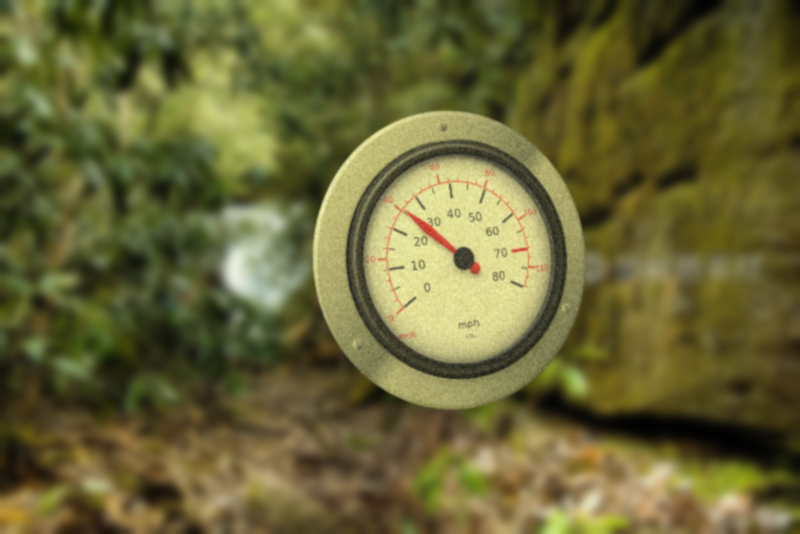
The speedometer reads 25 mph
